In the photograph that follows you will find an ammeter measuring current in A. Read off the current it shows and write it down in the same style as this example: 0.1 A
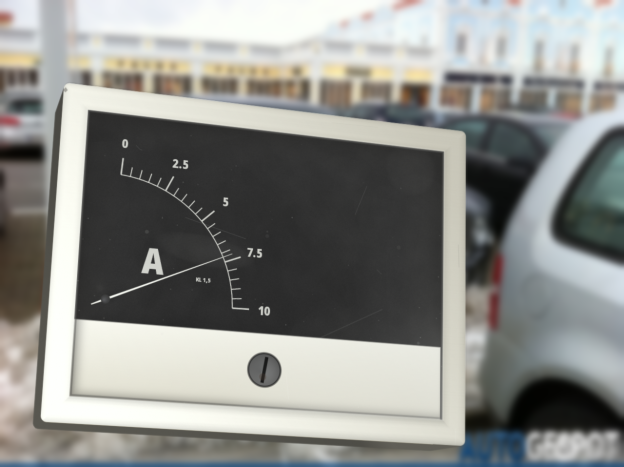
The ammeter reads 7.25 A
